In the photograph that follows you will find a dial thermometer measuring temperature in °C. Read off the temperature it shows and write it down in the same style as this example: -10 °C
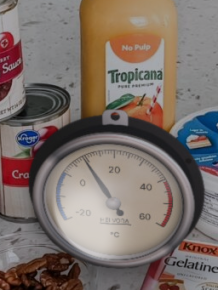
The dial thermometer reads 10 °C
